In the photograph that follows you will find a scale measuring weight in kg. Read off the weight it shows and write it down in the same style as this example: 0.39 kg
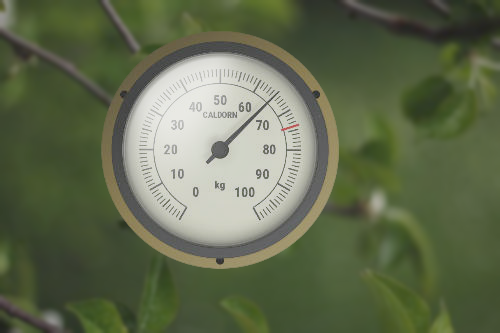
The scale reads 65 kg
